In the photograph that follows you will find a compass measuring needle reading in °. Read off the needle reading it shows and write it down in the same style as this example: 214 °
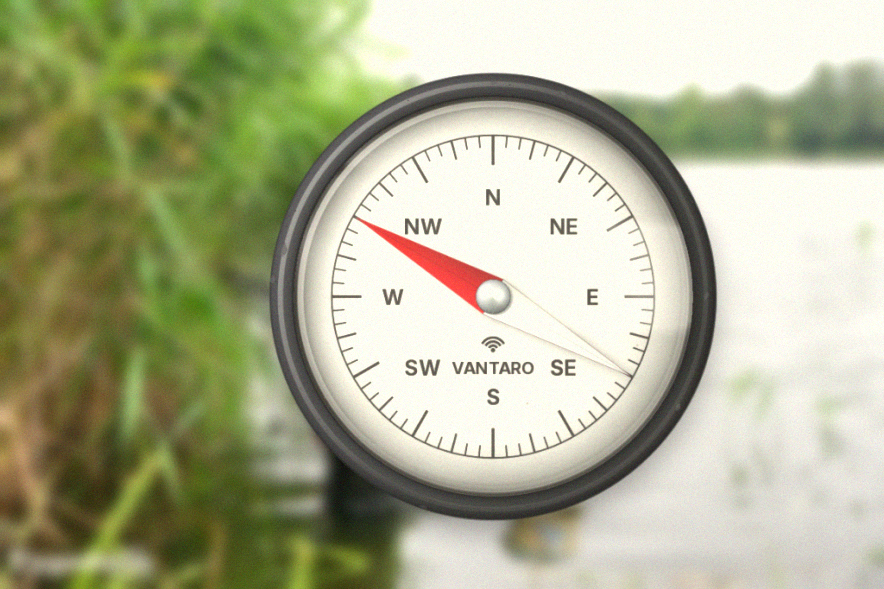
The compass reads 300 °
